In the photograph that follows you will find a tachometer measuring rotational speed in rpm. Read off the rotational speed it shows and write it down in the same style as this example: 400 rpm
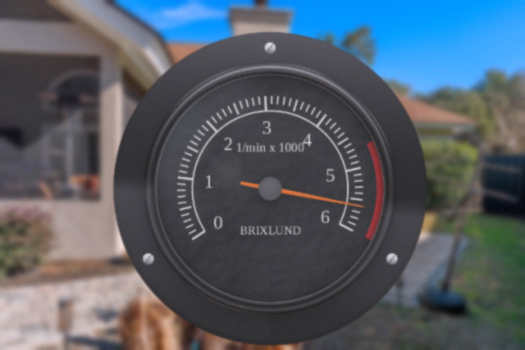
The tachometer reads 5600 rpm
